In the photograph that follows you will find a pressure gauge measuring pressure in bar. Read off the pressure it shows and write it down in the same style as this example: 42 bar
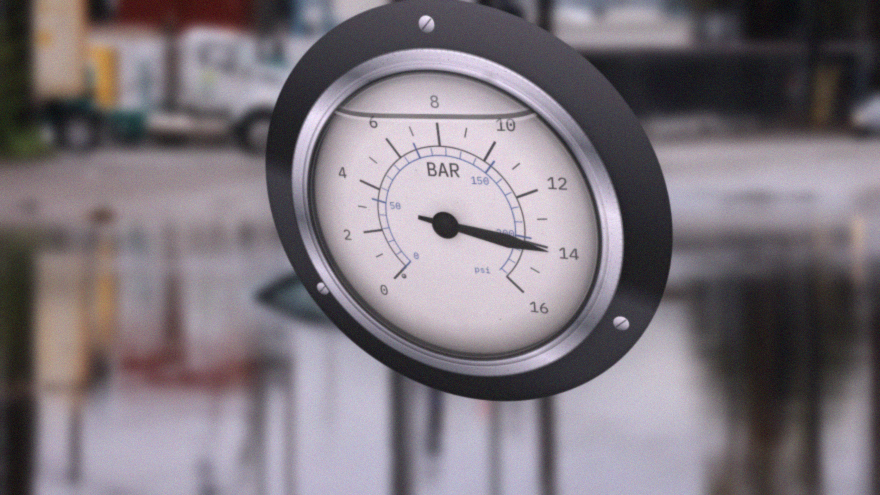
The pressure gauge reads 14 bar
